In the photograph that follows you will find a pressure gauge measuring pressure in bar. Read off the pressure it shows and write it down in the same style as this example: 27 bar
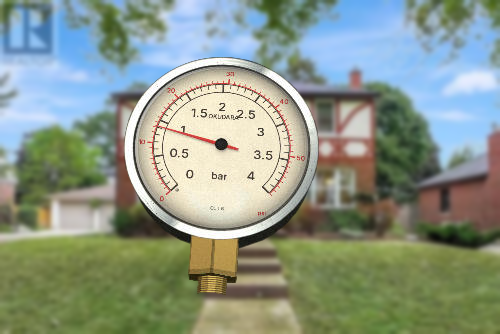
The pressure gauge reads 0.9 bar
